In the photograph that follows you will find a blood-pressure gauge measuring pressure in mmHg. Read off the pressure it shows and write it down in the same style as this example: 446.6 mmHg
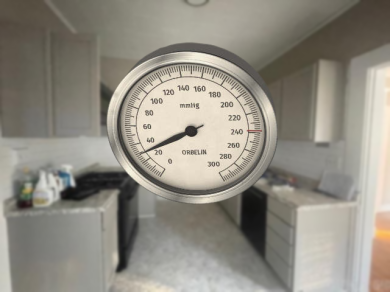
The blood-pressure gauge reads 30 mmHg
